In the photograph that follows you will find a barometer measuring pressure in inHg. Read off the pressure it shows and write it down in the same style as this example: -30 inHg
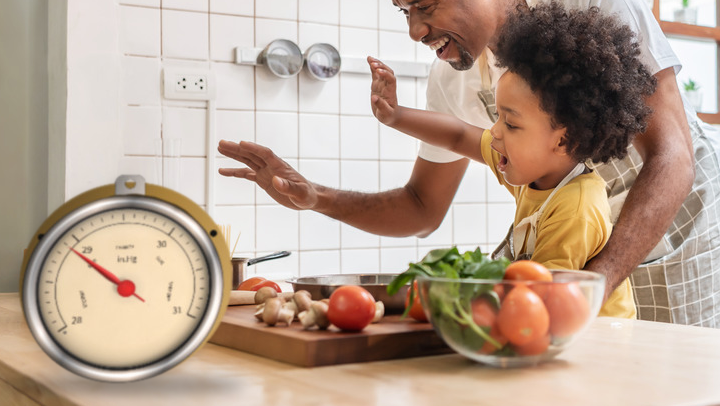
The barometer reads 28.9 inHg
